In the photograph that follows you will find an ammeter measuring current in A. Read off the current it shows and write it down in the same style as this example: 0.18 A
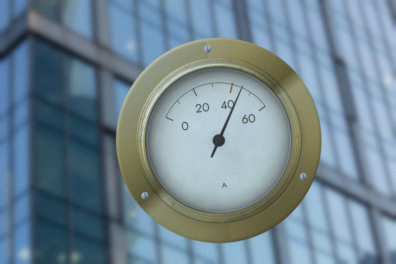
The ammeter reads 45 A
